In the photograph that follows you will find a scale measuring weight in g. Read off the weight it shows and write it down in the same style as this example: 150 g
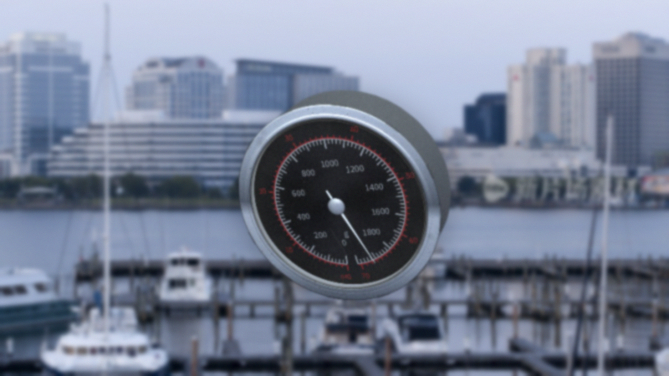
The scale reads 1900 g
